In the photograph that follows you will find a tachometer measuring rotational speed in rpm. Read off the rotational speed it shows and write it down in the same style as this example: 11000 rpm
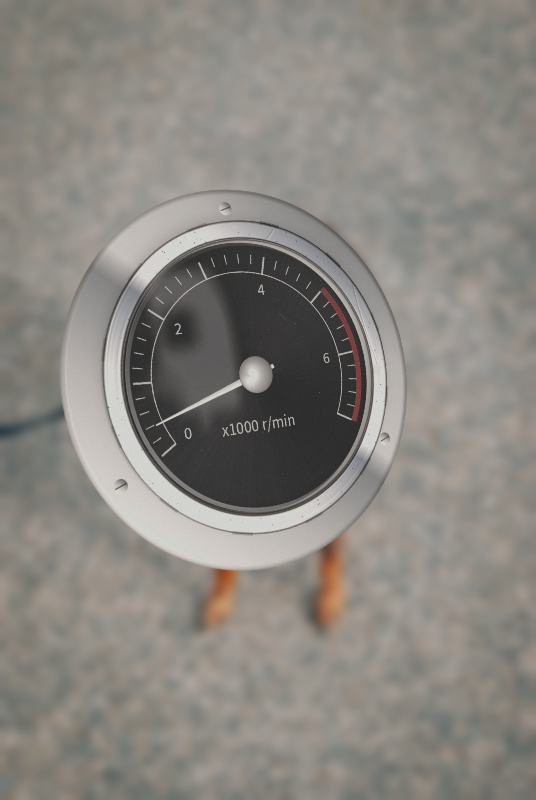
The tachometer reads 400 rpm
